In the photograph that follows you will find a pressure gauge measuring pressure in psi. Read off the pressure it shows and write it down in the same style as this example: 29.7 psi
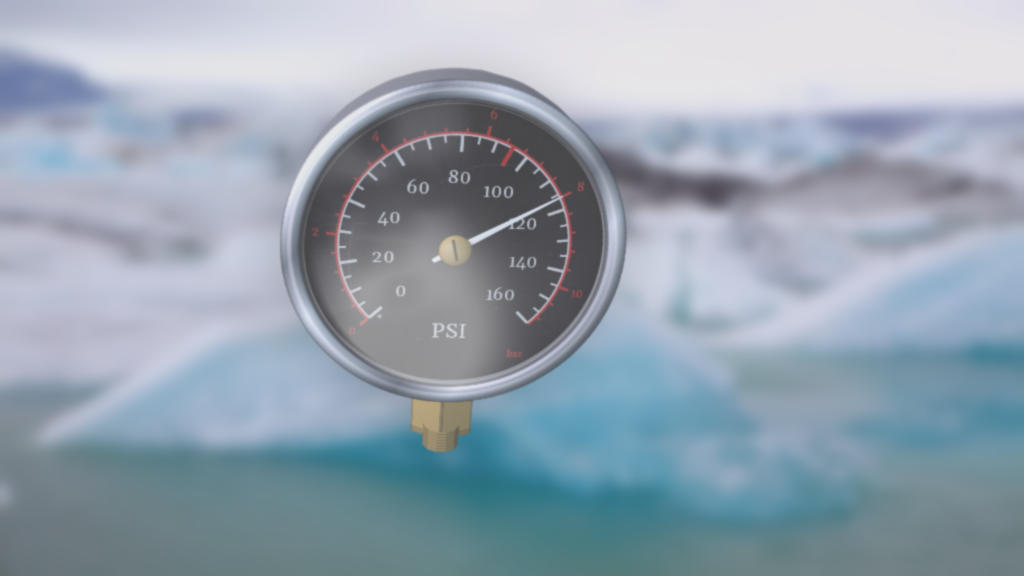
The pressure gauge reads 115 psi
